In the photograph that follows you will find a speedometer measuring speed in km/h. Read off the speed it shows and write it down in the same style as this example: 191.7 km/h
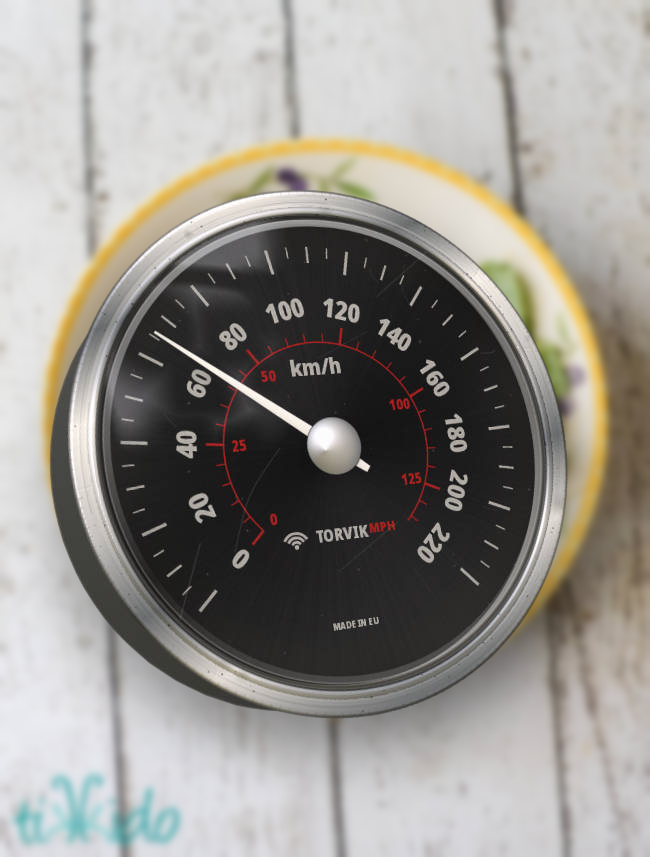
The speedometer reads 65 km/h
